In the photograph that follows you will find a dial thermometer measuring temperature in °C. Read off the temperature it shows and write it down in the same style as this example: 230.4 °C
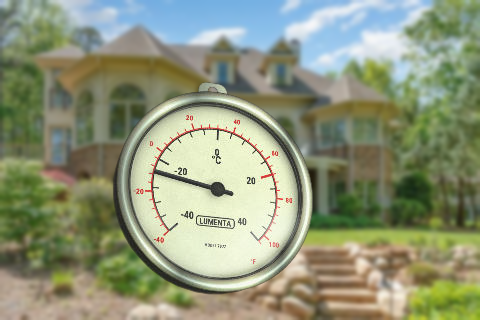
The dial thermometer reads -24 °C
